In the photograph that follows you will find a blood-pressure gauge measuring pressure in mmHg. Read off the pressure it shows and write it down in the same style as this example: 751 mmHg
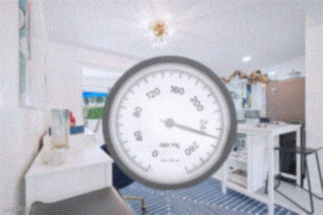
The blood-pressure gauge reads 250 mmHg
